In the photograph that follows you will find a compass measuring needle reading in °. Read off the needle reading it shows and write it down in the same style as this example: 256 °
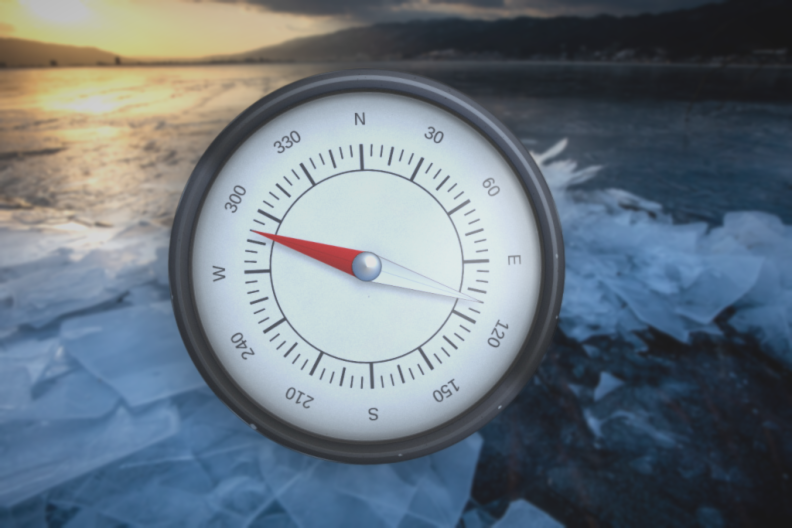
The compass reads 290 °
